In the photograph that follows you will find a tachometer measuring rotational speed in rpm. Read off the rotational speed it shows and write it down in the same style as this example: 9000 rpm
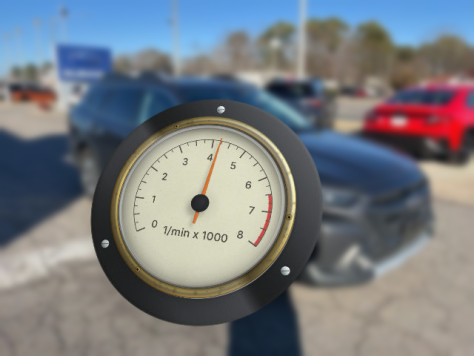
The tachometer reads 4250 rpm
